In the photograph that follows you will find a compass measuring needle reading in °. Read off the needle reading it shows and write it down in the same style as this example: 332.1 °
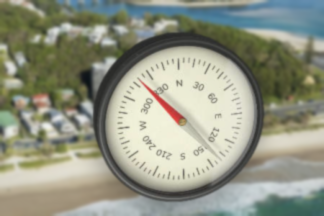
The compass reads 320 °
